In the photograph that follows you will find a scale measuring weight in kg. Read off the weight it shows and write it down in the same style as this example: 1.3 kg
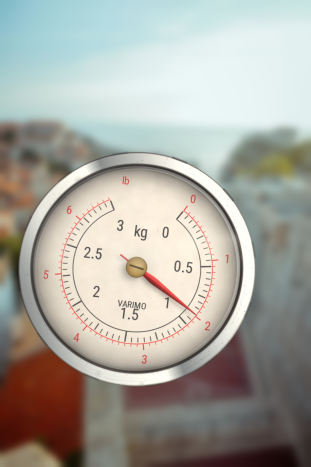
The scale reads 0.9 kg
